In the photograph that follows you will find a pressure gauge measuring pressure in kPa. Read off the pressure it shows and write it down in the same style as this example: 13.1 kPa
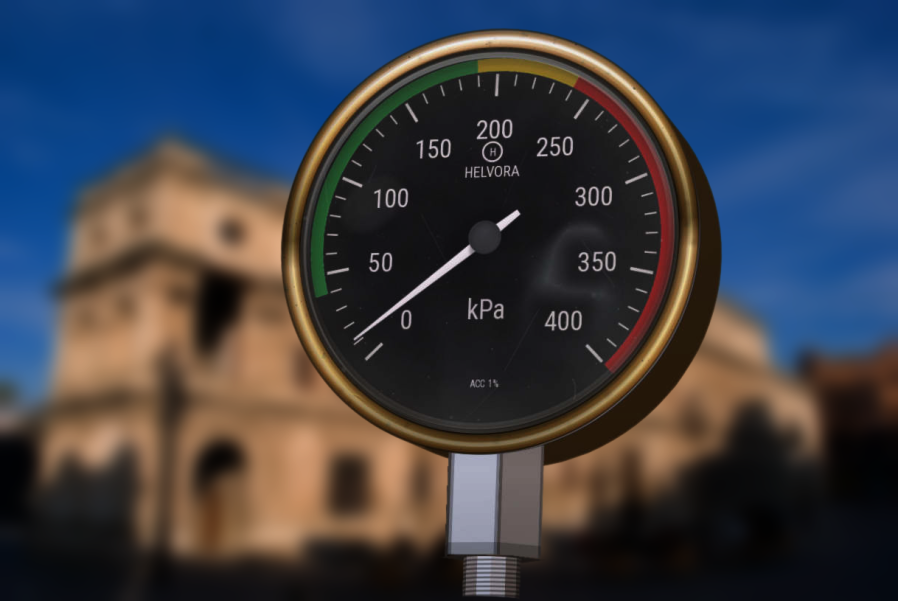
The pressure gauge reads 10 kPa
